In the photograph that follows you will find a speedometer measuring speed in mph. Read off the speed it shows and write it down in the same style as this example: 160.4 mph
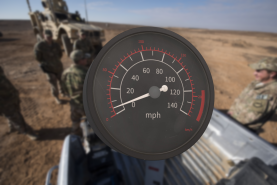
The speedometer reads 5 mph
